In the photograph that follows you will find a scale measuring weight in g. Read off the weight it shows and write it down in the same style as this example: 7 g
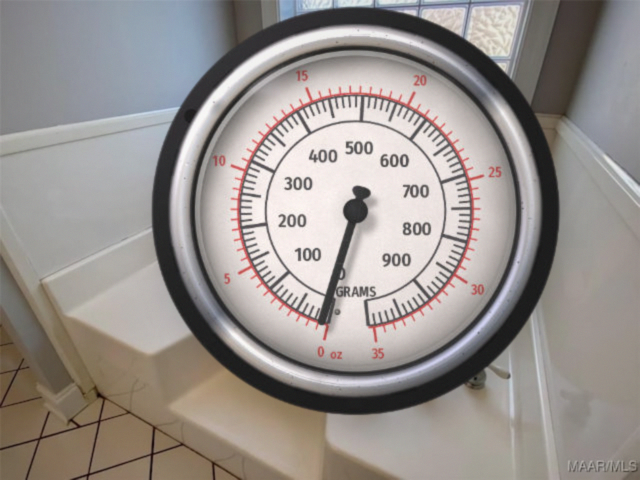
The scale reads 10 g
